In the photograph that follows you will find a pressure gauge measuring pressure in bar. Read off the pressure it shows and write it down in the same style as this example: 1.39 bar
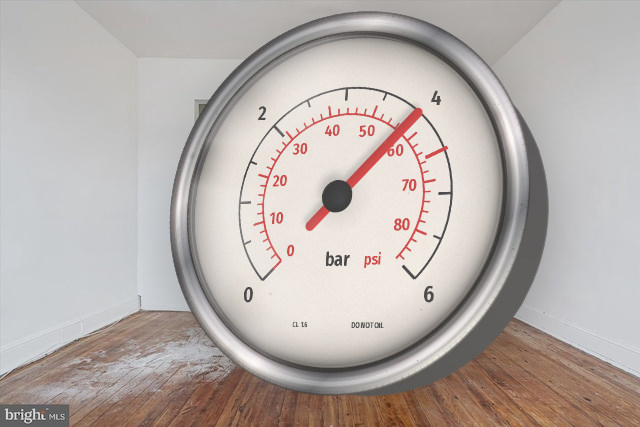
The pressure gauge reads 4 bar
